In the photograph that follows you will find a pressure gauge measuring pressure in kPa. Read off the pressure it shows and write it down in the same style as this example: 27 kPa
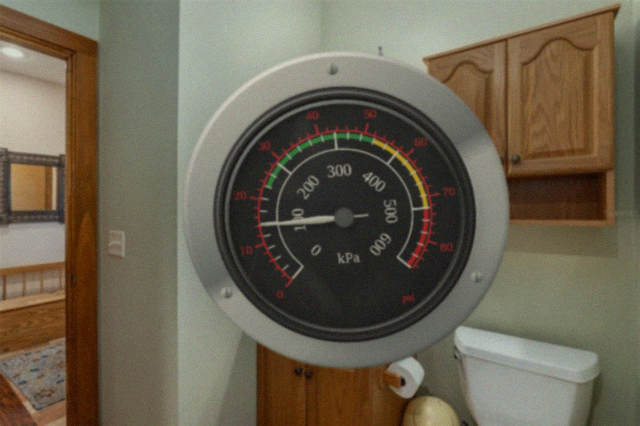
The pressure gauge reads 100 kPa
